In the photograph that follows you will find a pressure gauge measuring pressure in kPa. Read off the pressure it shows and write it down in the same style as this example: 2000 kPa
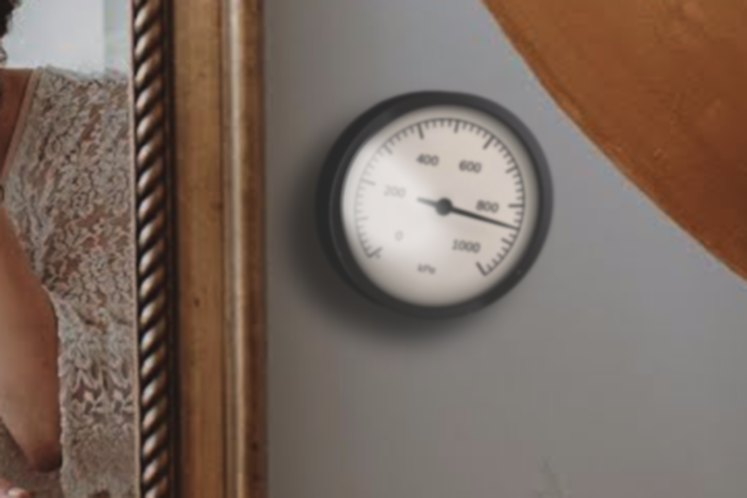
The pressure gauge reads 860 kPa
